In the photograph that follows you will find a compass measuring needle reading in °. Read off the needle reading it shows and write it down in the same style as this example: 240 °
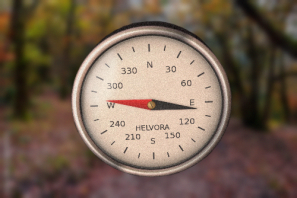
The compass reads 277.5 °
